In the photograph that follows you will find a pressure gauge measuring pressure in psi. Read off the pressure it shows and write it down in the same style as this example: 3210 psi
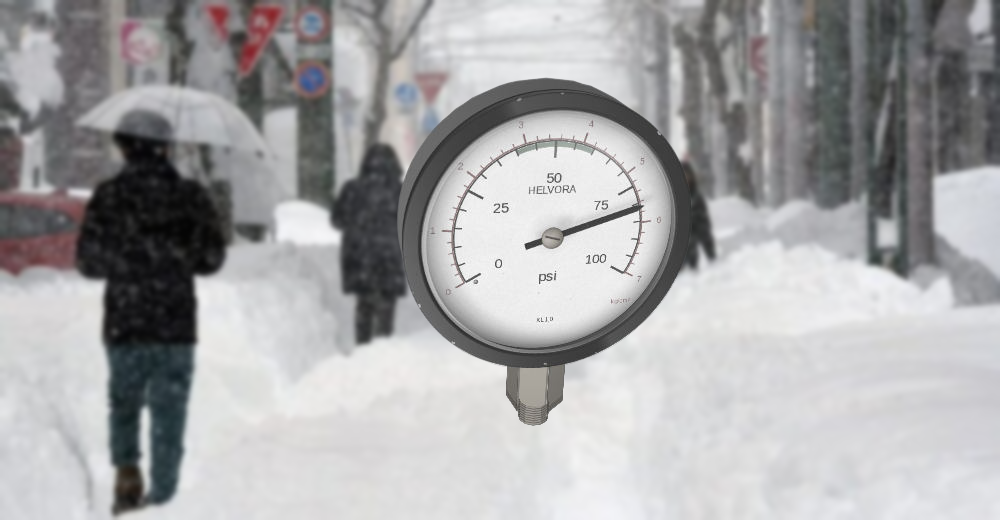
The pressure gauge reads 80 psi
